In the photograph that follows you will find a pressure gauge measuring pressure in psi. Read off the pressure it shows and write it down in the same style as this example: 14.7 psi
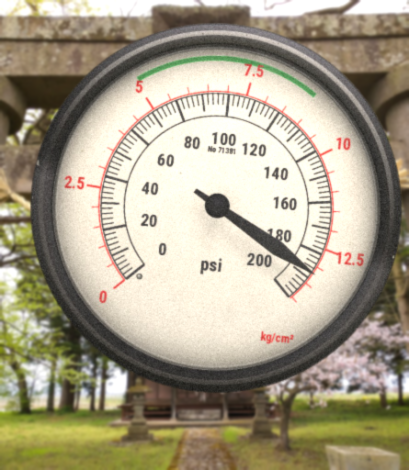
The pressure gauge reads 188 psi
